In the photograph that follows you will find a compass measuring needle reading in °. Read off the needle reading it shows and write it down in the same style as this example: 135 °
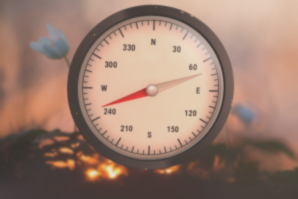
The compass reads 250 °
